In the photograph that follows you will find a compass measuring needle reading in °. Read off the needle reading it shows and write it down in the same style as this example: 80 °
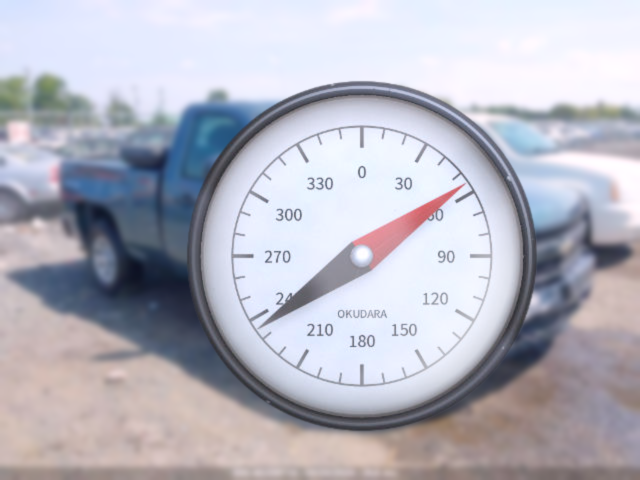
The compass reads 55 °
